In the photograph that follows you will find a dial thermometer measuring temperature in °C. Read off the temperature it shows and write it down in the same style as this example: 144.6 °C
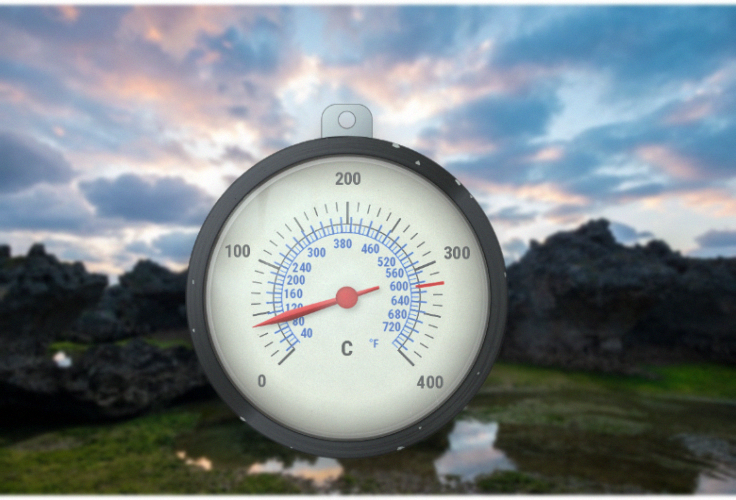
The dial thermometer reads 40 °C
